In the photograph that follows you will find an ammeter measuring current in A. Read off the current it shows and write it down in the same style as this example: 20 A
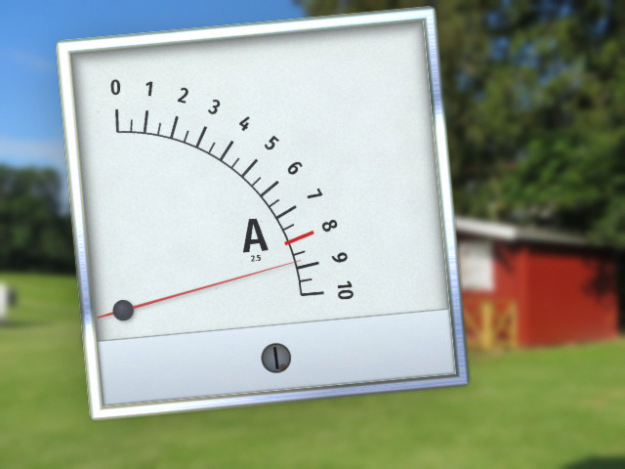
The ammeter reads 8.75 A
